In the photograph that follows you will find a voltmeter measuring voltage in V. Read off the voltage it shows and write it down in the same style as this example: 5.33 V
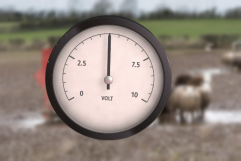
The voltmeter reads 5 V
